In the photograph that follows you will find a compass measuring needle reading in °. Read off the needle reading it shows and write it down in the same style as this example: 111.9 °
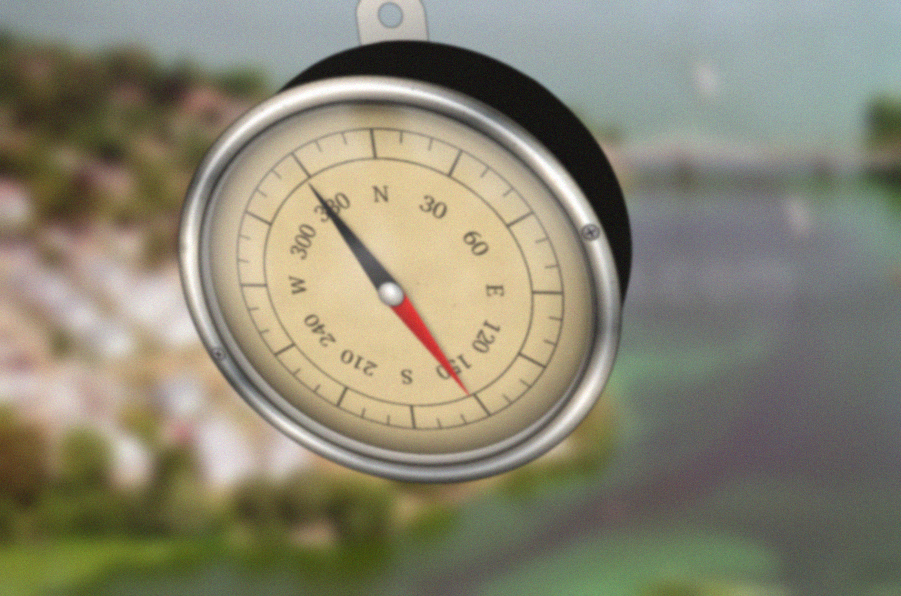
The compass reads 150 °
